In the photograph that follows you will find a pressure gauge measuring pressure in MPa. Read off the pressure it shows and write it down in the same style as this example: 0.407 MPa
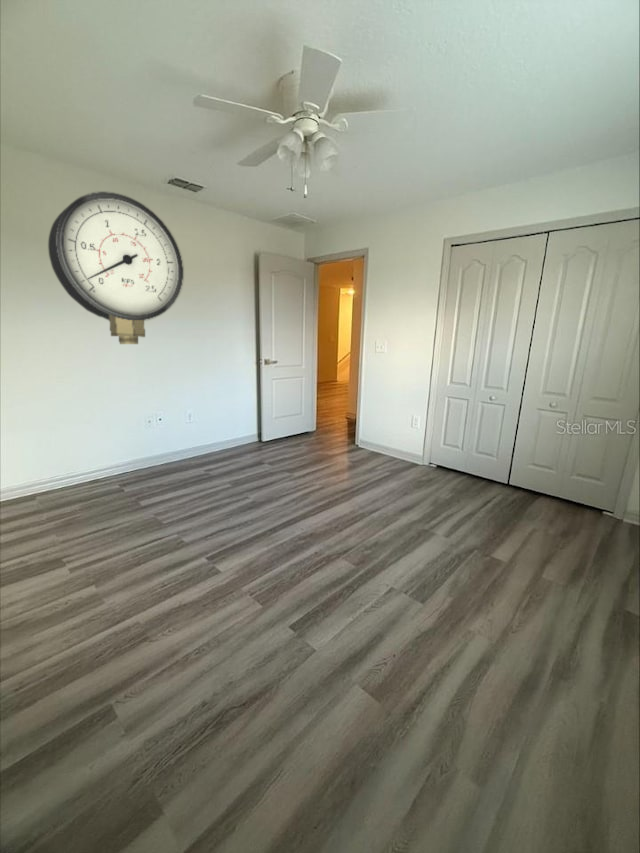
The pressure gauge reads 0.1 MPa
